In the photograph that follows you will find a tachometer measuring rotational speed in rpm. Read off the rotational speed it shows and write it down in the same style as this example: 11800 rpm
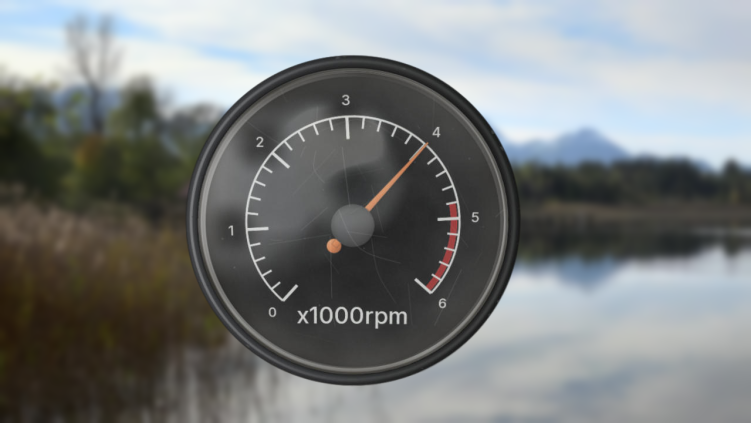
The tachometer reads 4000 rpm
